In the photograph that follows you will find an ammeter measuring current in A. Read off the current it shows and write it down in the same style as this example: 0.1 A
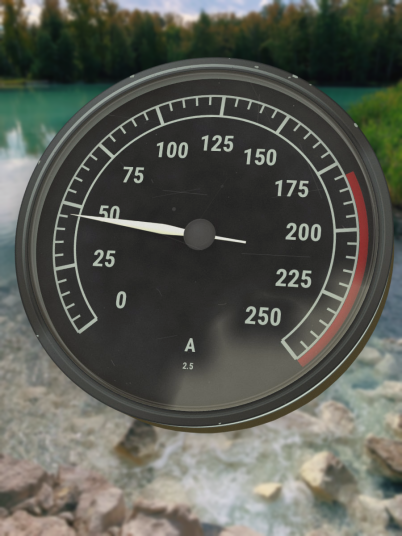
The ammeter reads 45 A
